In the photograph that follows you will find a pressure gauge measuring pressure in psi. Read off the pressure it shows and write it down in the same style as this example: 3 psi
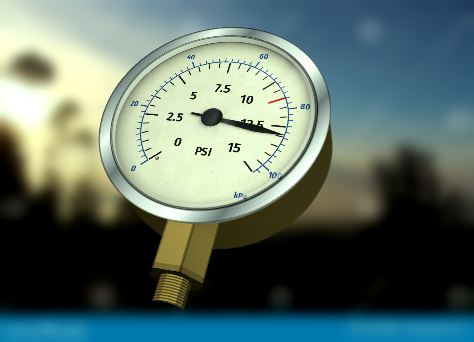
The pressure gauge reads 13 psi
